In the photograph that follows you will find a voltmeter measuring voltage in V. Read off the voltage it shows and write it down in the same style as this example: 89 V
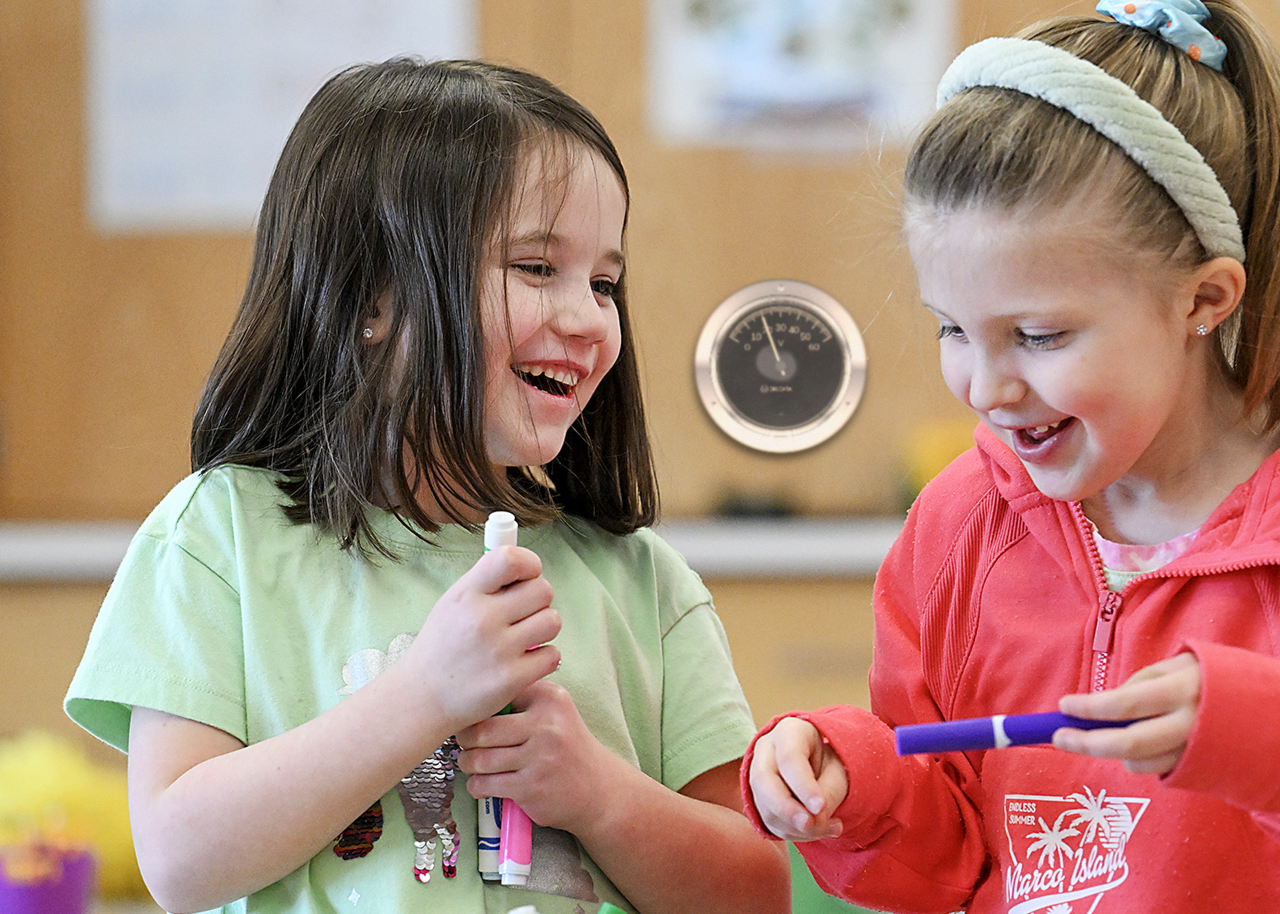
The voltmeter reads 20 V
